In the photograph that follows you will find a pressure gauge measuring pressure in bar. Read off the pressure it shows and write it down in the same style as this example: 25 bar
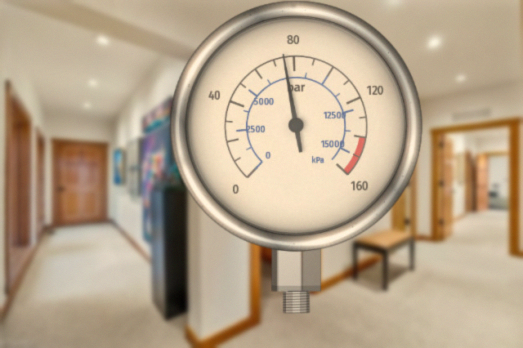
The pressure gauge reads 75 bar
